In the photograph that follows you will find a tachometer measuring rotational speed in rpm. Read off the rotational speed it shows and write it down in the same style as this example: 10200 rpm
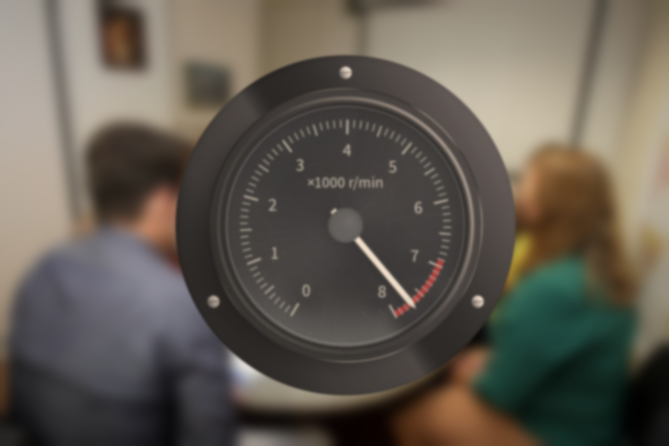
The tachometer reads 7700 rpm
